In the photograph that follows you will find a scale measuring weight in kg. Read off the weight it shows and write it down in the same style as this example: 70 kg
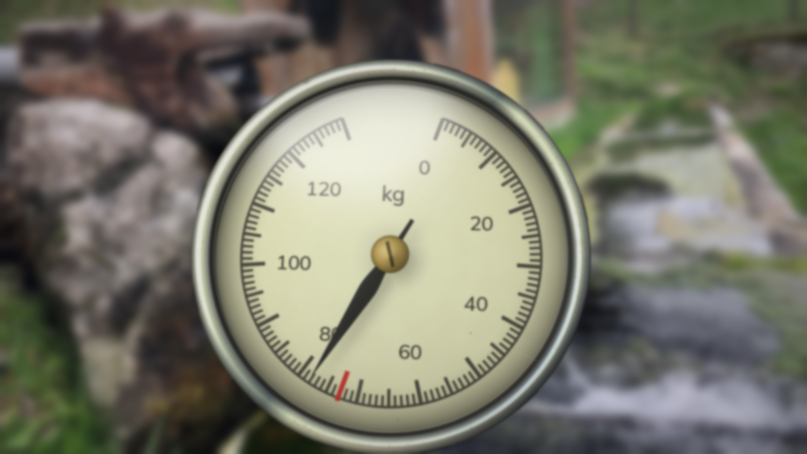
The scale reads 78 kg
